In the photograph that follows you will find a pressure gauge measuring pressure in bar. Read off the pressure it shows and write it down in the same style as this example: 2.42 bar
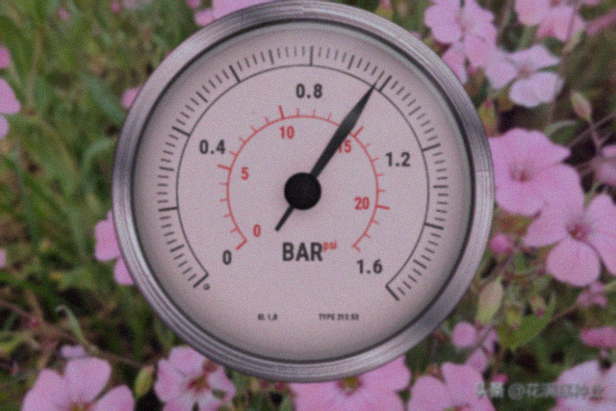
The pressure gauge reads 0.98 bar
